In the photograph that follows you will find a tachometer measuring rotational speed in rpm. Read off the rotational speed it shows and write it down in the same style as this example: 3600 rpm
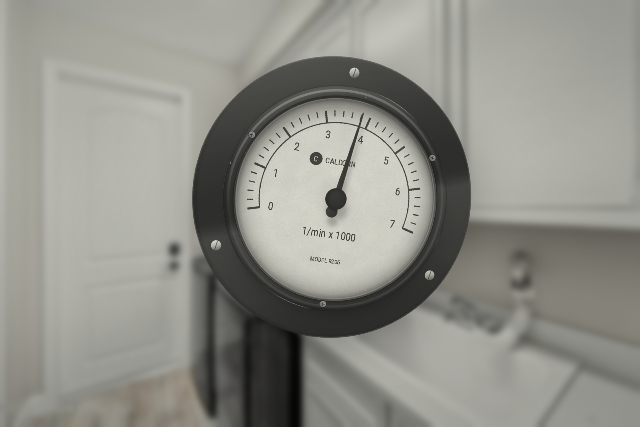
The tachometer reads 3800 rpm
